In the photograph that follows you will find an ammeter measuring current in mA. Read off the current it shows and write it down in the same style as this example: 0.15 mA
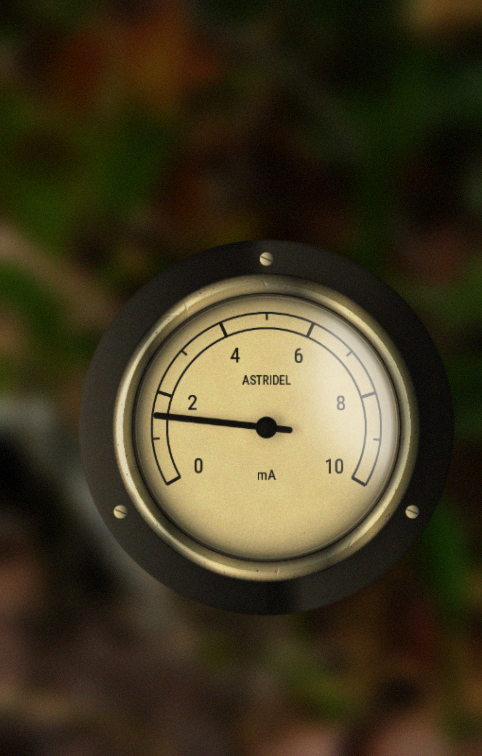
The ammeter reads 1.5 mA
